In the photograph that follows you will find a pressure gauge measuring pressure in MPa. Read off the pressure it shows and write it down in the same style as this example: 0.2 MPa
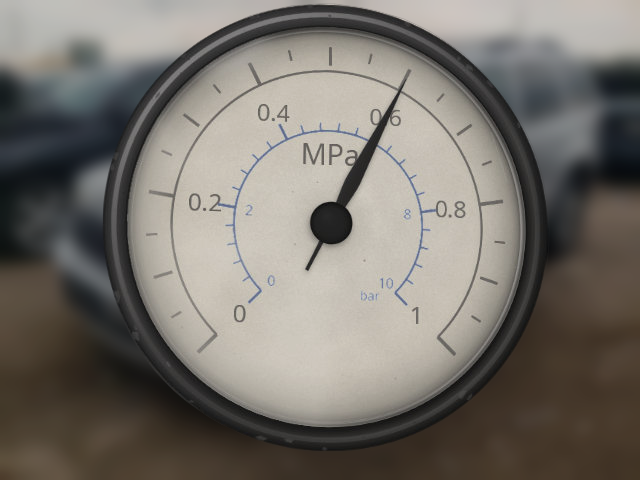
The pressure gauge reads 0.6 MPa
